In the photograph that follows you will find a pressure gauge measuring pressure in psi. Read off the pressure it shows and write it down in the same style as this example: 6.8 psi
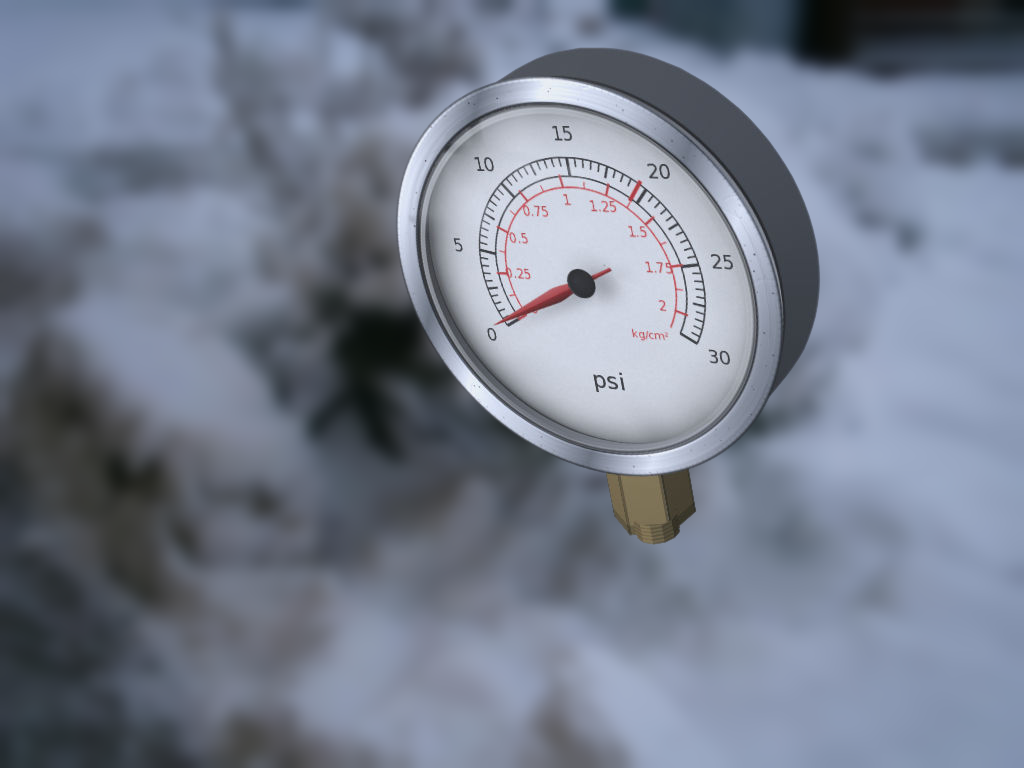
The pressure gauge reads 0.5 psi
